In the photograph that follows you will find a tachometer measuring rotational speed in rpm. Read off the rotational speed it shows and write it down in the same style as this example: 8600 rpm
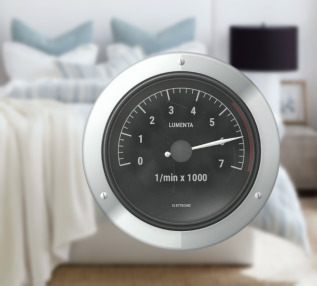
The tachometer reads 6000 rpm
